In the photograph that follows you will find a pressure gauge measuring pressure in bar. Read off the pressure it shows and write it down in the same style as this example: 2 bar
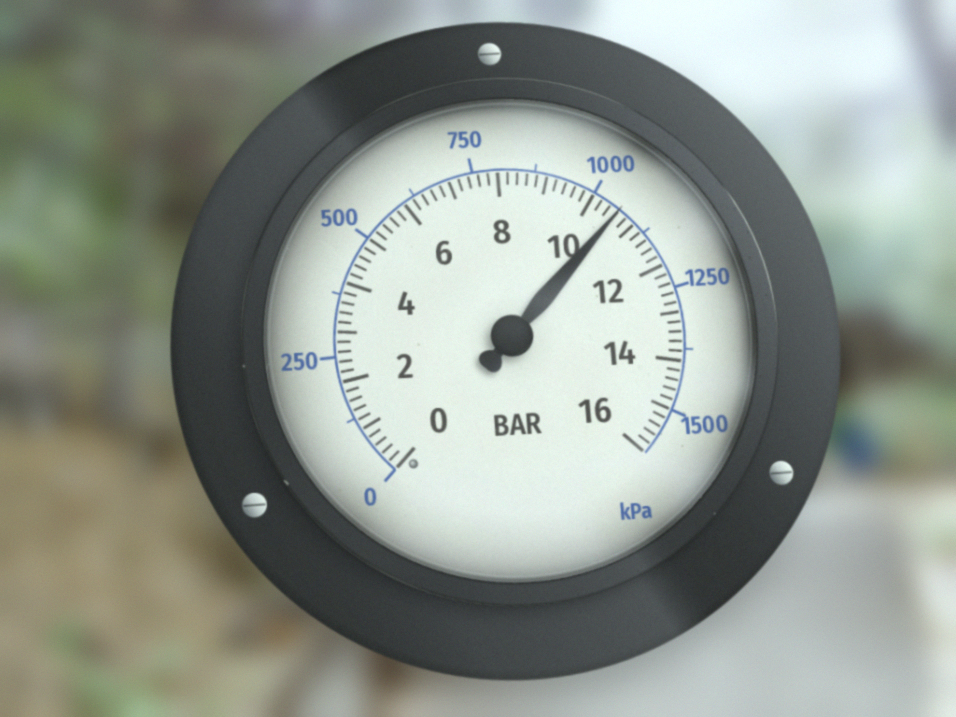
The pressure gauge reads 10.6 bar
